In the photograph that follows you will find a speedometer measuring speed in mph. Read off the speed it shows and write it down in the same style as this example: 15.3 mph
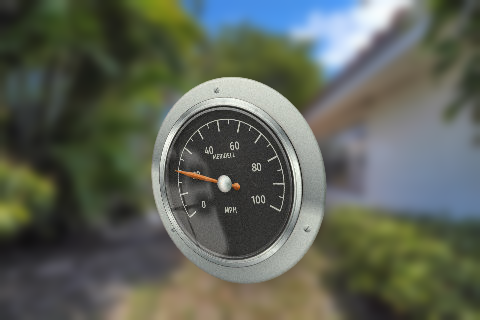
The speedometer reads 20 mph
